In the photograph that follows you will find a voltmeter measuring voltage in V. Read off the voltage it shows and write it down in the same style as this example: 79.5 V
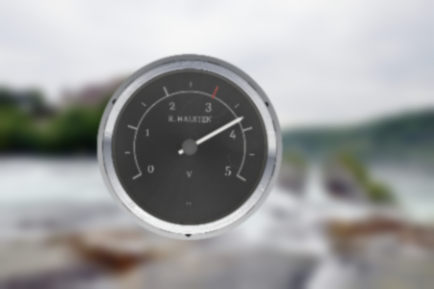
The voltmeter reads 3.75 V
